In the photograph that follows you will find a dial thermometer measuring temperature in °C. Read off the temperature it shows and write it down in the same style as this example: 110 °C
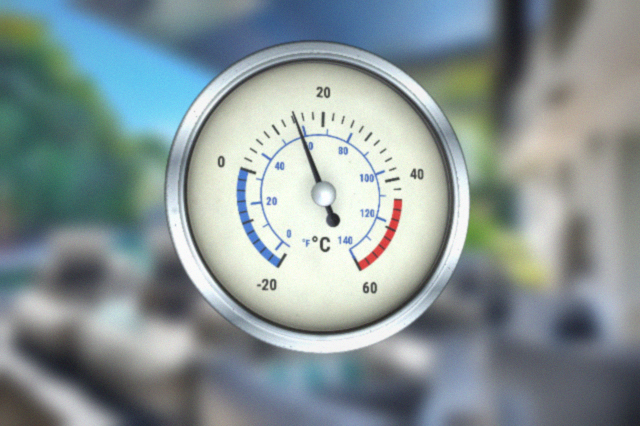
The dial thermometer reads 14 °C
